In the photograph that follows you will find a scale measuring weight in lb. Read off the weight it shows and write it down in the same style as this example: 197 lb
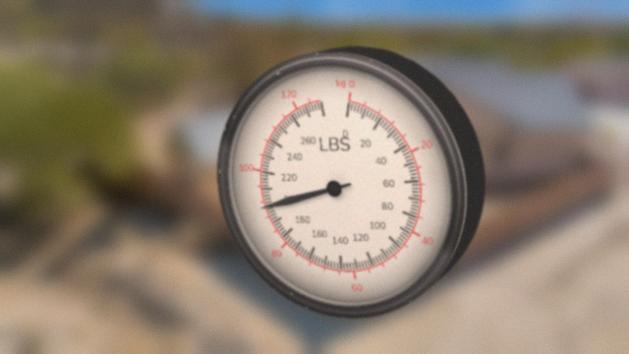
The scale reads 200 lb
